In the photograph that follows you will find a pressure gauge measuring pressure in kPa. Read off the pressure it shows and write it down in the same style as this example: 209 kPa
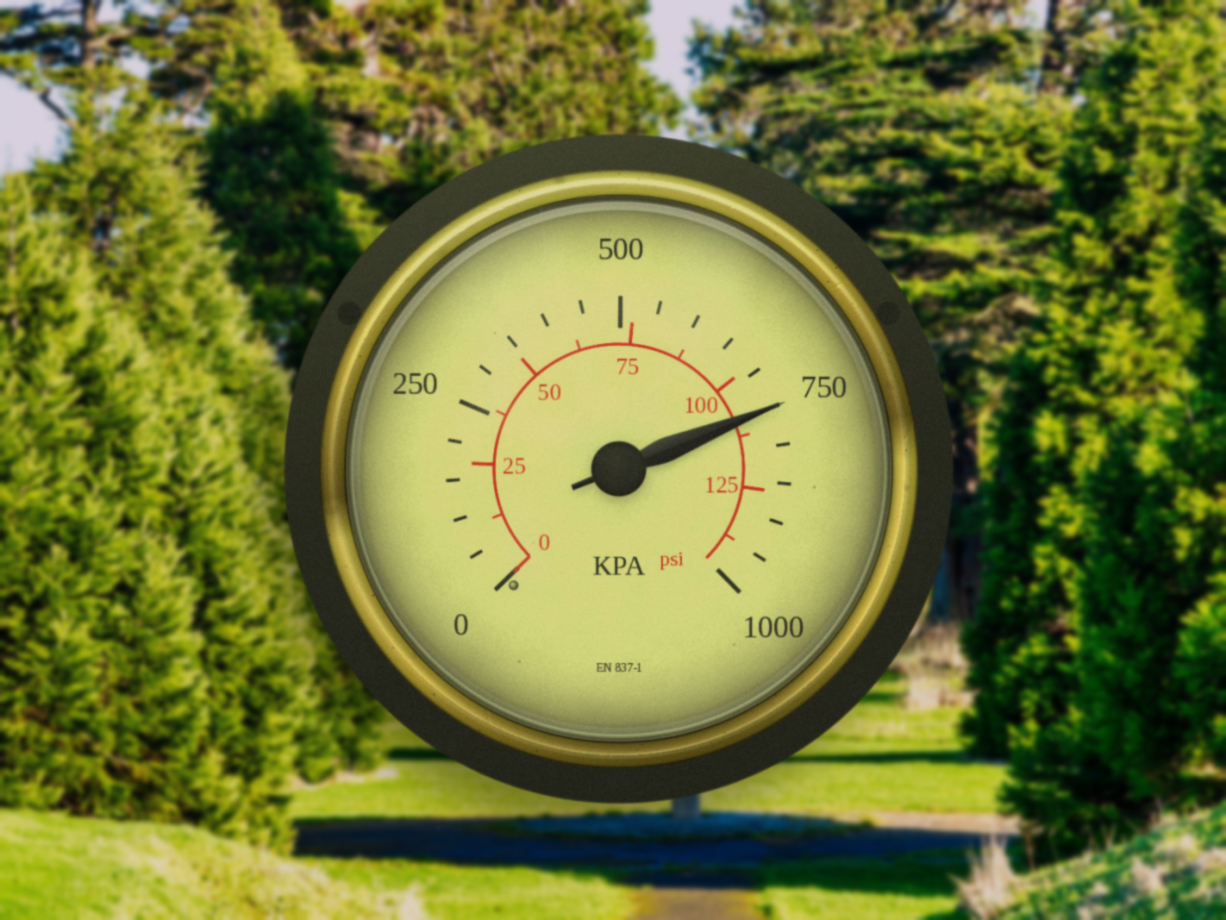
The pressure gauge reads 750 kPa
